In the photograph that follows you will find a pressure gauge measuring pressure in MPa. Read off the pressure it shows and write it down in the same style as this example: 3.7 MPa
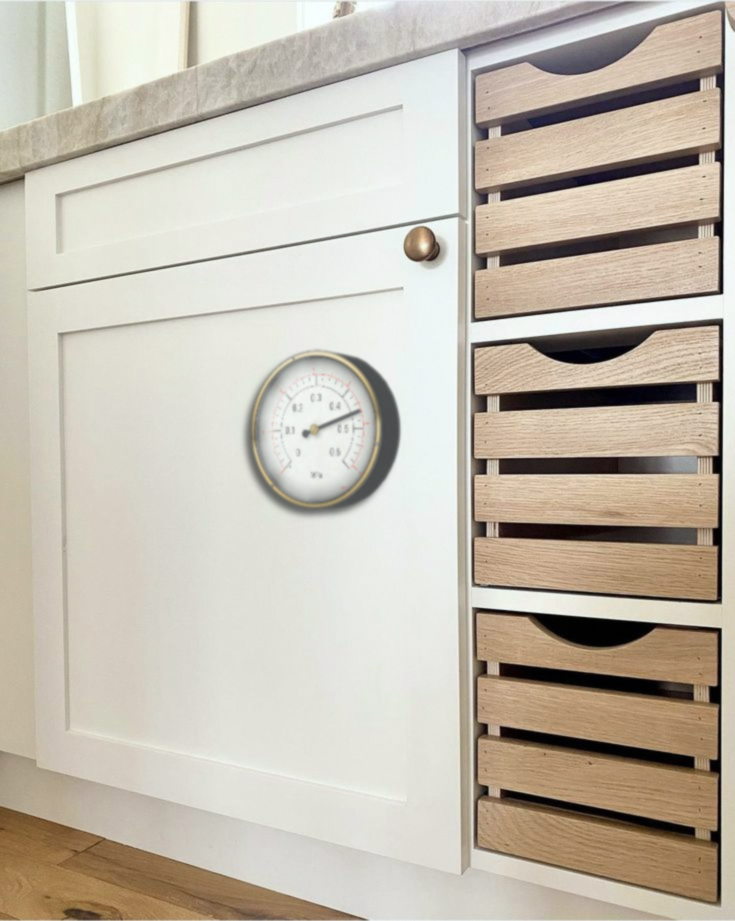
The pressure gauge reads 0.46 MPa
